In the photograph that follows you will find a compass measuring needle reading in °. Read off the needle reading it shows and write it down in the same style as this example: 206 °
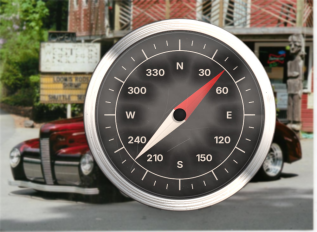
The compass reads 45 °
